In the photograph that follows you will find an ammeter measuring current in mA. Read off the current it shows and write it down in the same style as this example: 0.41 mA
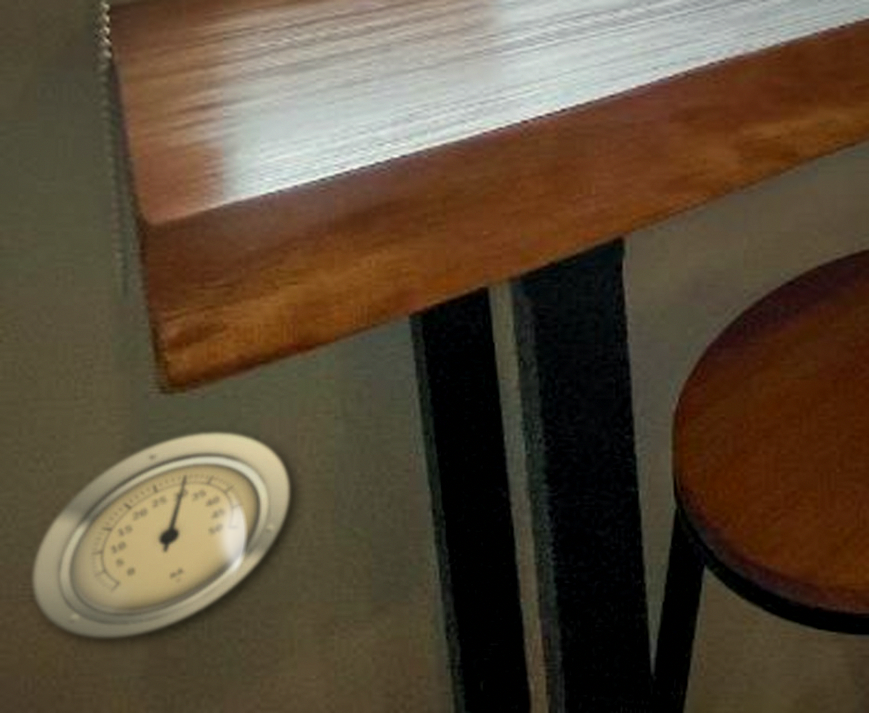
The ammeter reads 30 mA
